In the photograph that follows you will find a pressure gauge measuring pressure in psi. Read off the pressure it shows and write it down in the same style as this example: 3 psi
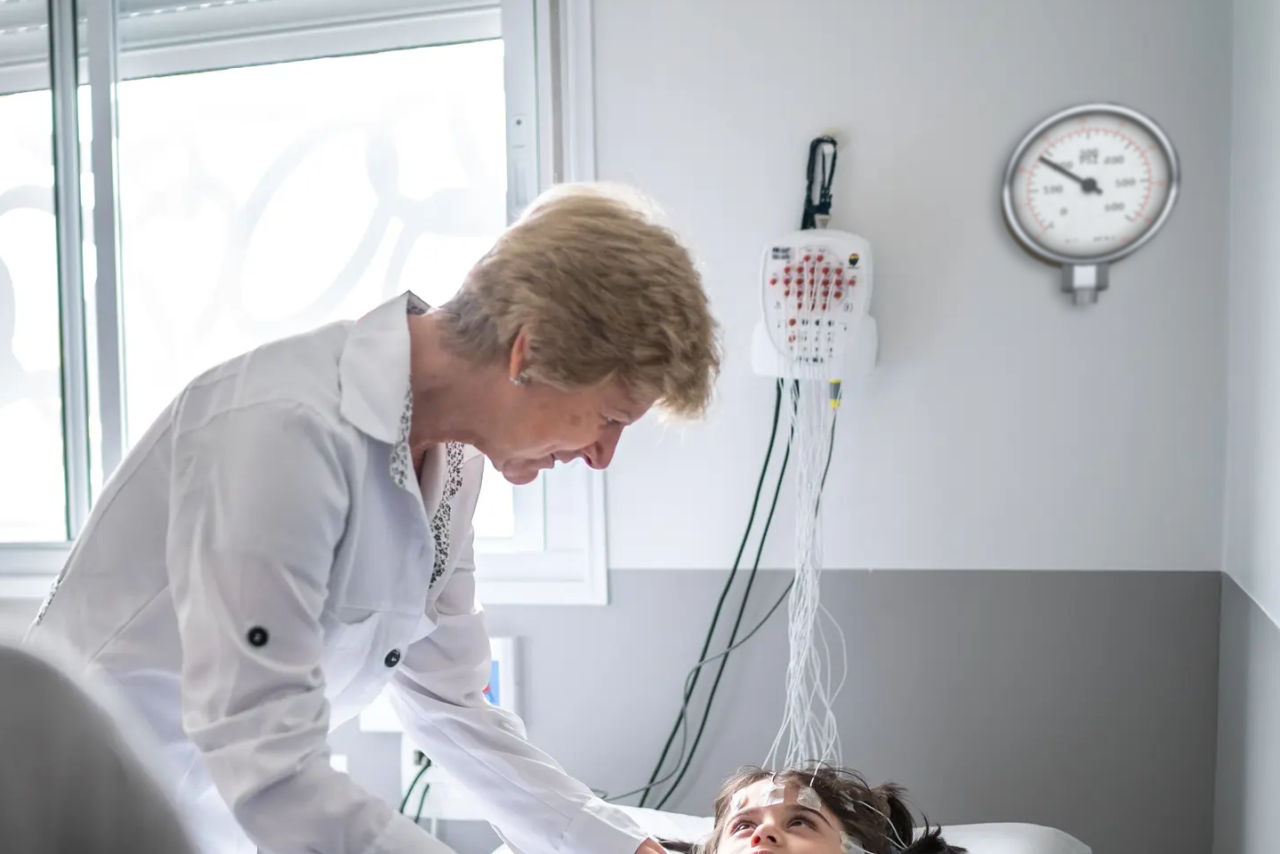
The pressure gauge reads 180 psi
